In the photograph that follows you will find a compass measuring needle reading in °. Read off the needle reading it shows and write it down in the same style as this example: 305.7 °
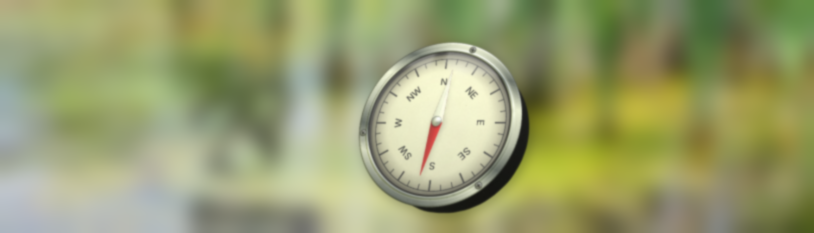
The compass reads 190 °
